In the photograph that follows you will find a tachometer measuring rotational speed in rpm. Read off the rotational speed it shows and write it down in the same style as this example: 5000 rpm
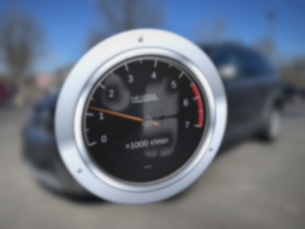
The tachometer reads 1250 rpm
